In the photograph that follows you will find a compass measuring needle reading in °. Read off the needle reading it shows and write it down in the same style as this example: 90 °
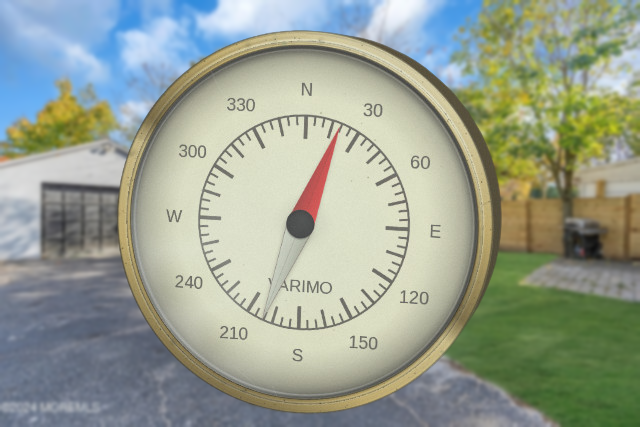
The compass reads 20 °
